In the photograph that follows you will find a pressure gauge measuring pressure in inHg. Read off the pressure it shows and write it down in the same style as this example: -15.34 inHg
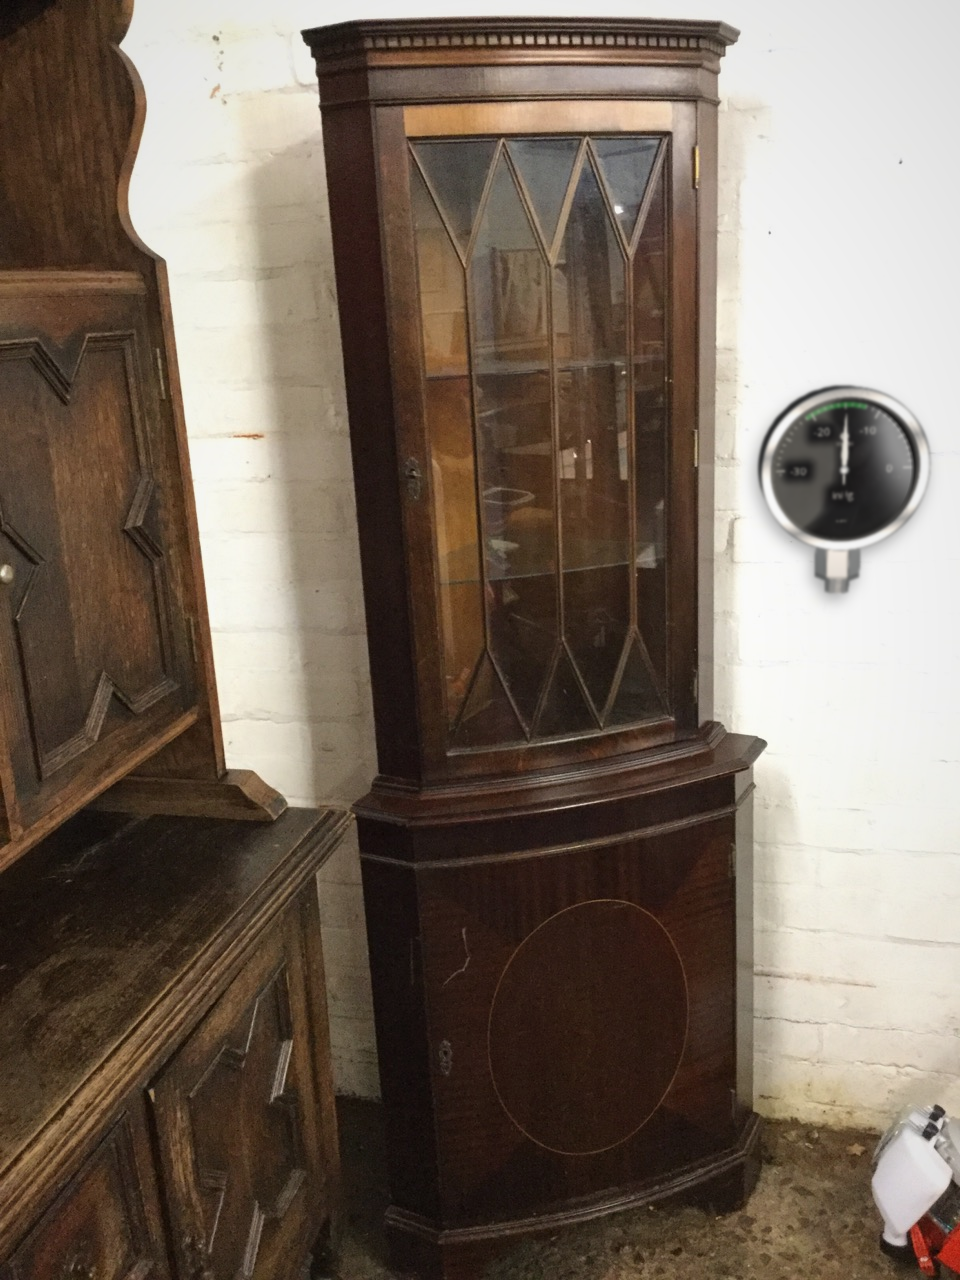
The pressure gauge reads -15 inHg
